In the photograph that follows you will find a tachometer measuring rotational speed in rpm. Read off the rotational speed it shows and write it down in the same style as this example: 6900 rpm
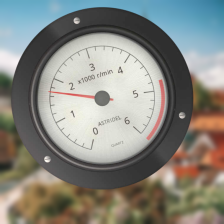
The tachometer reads 1700 rpm
